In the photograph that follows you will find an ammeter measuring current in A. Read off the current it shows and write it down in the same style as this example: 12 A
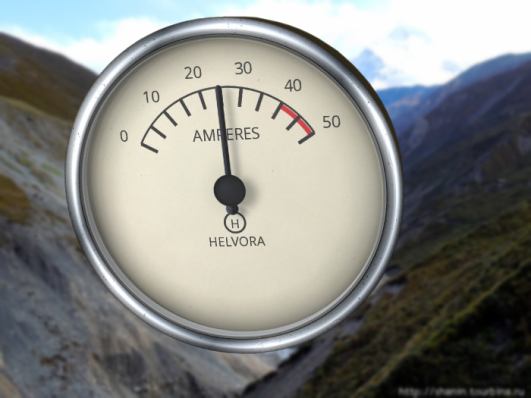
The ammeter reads 25 A
